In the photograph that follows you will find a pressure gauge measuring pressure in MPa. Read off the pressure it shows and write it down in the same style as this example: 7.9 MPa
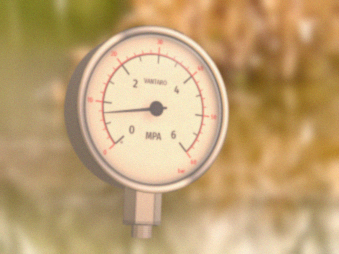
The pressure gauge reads 0.75 MPa
